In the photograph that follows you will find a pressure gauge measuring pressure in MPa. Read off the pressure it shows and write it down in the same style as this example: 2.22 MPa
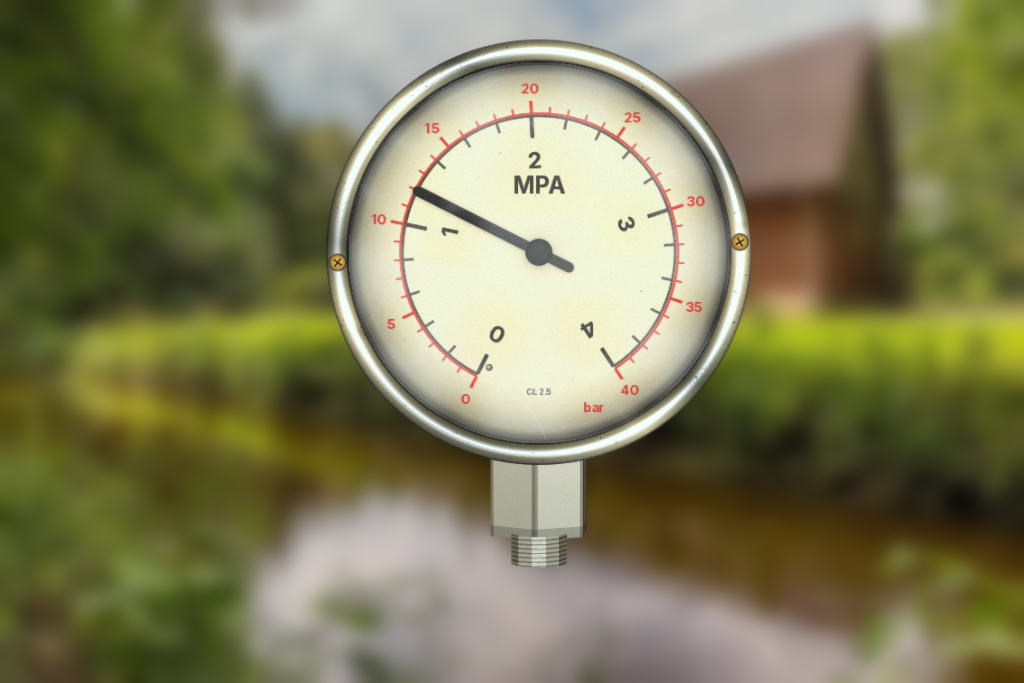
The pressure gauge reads 1.2 MPa
